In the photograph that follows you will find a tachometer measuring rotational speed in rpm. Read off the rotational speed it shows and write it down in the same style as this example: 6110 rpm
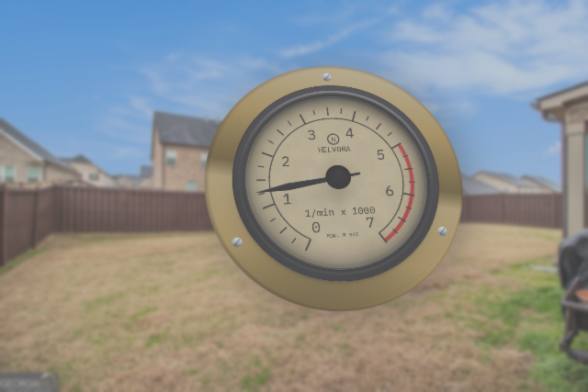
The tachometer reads 1250 rpm
